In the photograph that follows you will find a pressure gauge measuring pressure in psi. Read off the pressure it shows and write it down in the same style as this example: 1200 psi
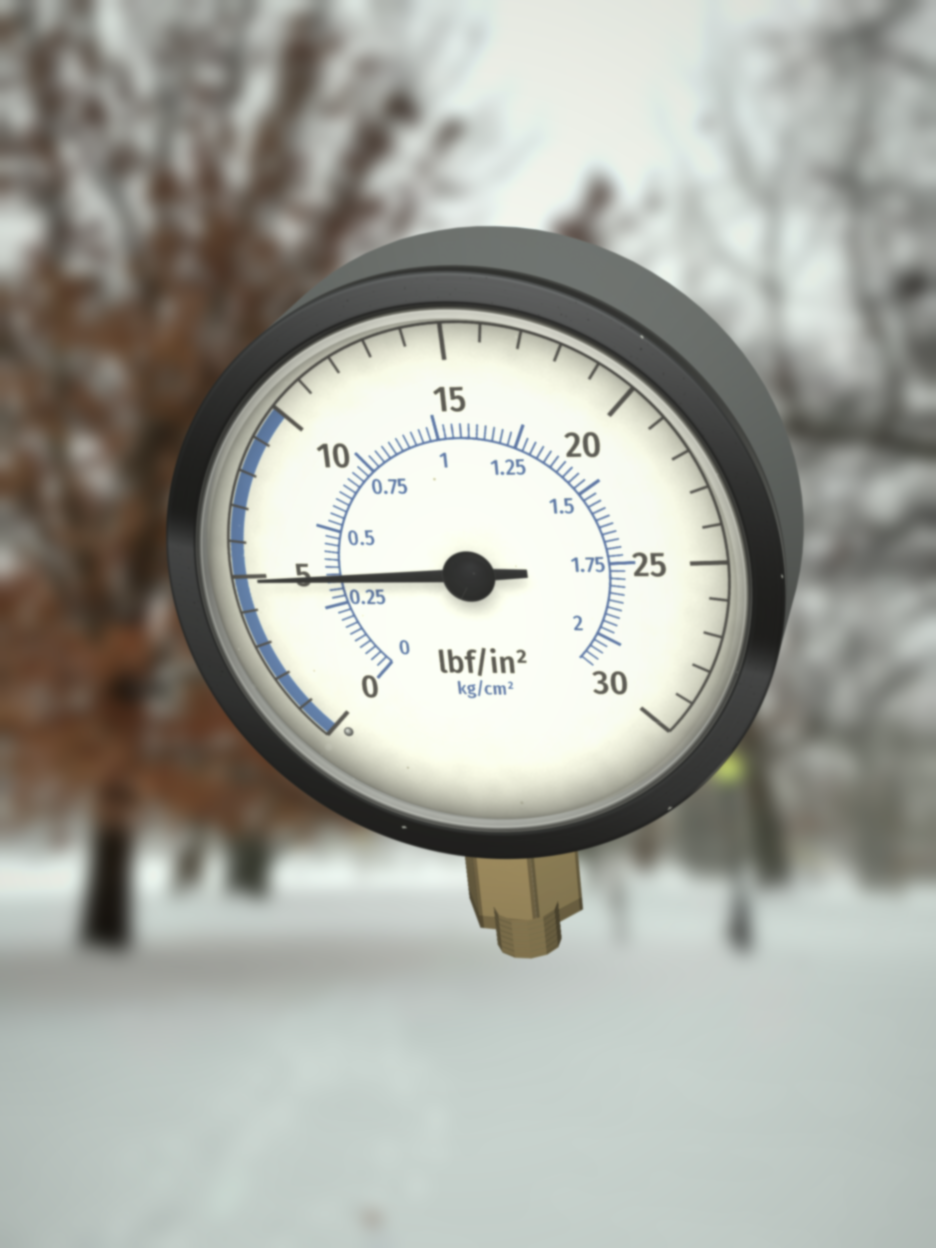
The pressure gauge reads 5 psi
